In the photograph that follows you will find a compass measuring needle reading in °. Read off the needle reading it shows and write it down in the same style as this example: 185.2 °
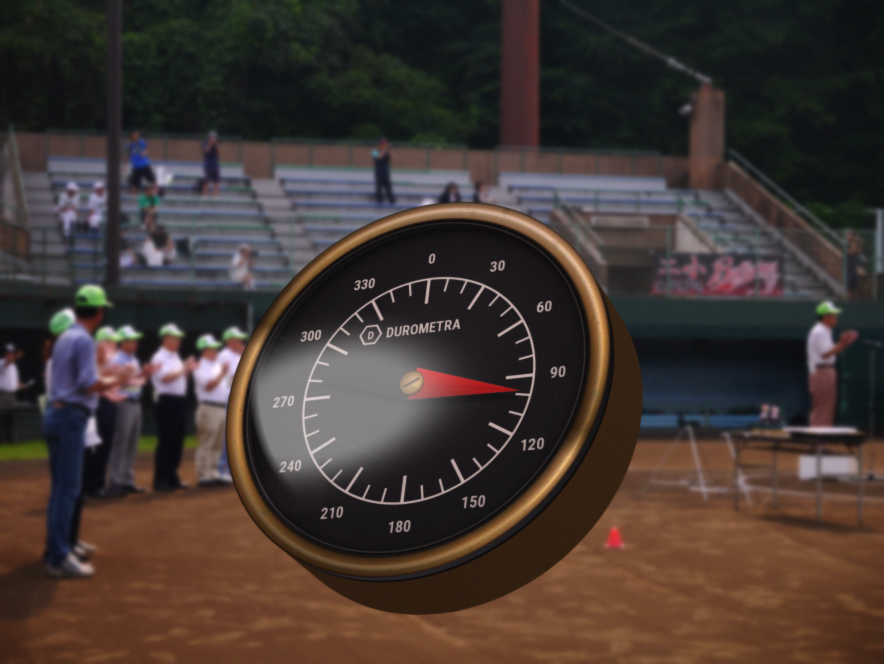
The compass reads 100 °
